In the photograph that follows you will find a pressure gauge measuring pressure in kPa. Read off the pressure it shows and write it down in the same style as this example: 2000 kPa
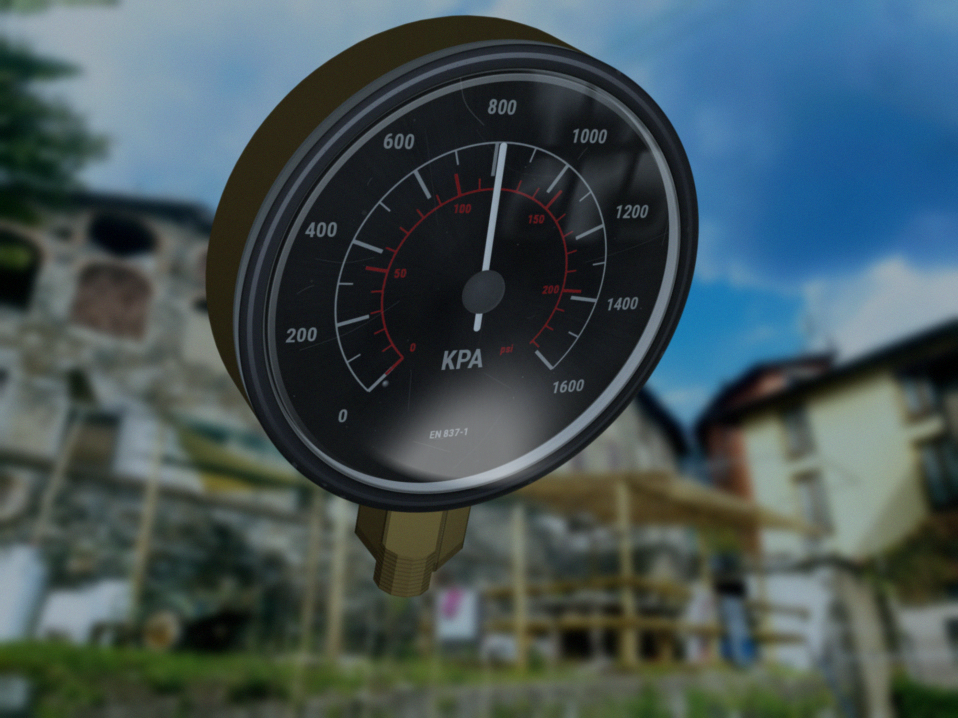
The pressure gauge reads 800 kPa
